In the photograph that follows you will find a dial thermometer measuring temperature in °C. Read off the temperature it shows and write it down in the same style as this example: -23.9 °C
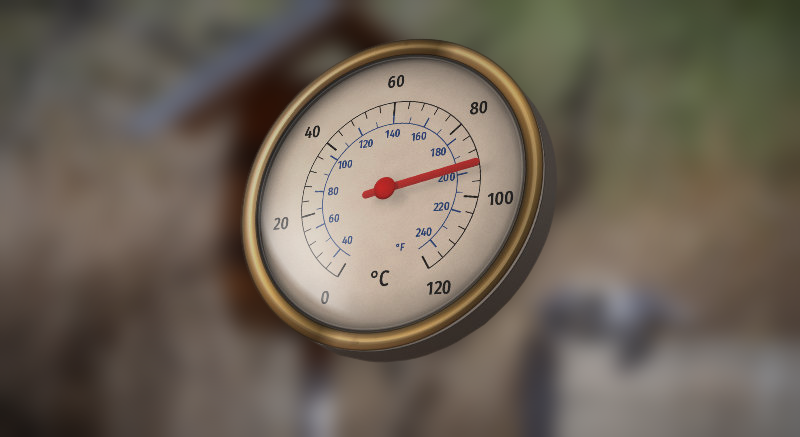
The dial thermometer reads 92 °C
